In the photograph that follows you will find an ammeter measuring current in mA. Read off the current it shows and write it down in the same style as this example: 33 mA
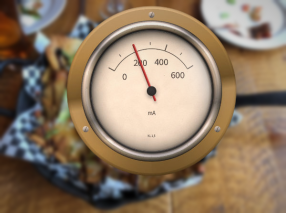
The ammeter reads 200 mA
